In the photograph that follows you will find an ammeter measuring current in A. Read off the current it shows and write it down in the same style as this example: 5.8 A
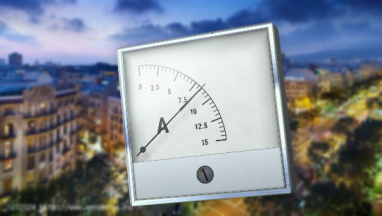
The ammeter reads 8.5 A
